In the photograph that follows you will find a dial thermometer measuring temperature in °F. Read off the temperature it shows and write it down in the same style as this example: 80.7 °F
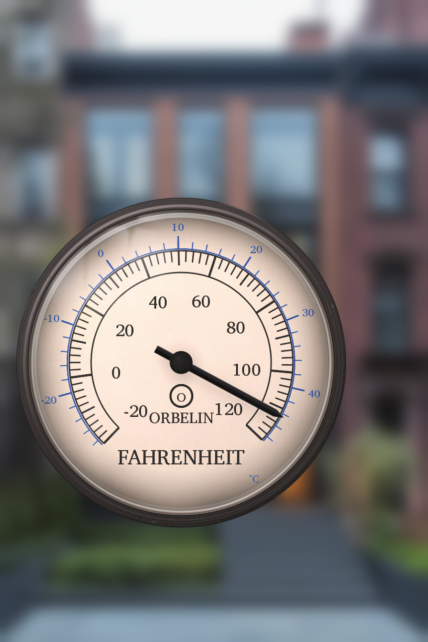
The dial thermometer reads 112 °F
